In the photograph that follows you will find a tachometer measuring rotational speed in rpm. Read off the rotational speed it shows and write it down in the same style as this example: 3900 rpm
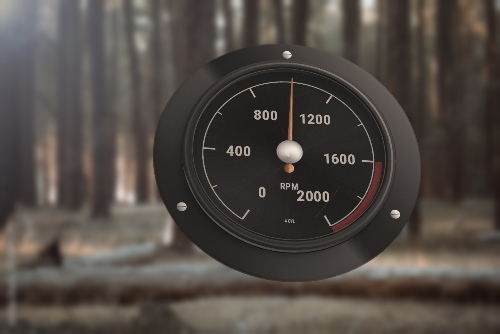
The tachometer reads 1000 rpm
